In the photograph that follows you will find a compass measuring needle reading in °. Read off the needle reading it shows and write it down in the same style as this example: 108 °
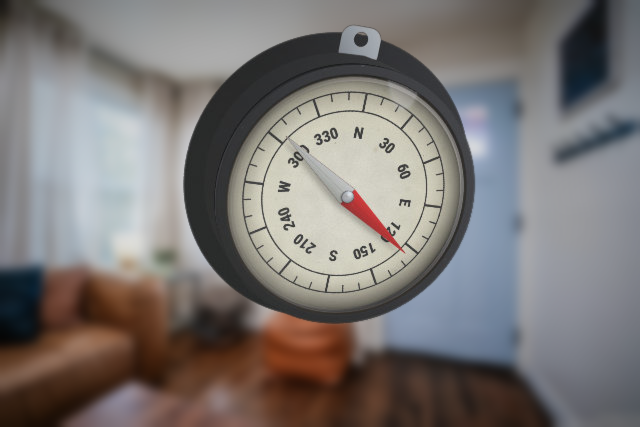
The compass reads 125 °
